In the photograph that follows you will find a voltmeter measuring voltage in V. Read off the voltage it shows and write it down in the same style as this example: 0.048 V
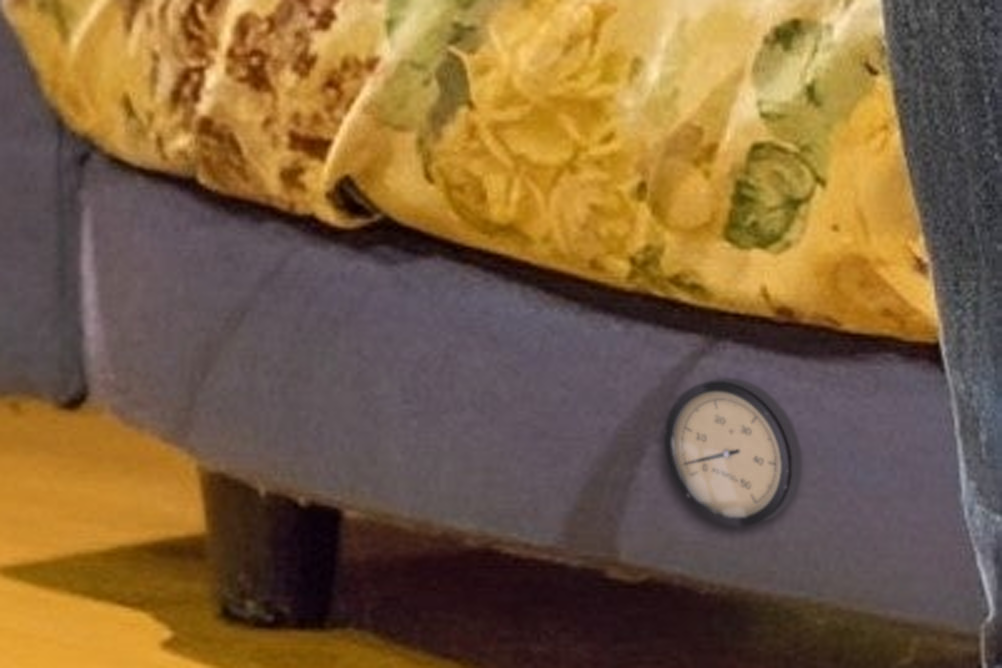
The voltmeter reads 2.5 V
